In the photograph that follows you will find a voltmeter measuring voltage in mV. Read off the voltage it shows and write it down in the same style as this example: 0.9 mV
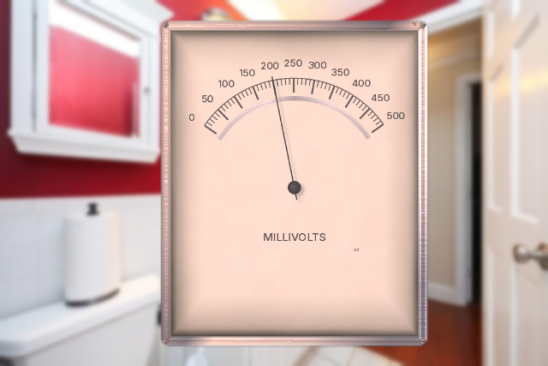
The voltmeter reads 200 mV
